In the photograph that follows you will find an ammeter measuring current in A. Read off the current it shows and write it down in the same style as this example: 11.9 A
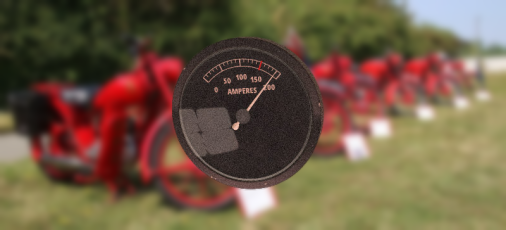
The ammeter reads 190 A
